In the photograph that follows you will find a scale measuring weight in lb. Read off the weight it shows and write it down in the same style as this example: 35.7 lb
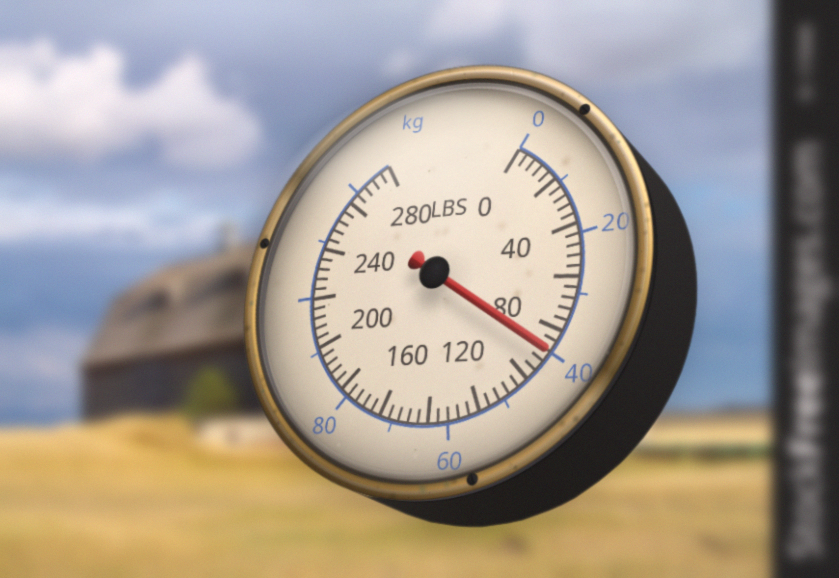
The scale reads 88 lb
